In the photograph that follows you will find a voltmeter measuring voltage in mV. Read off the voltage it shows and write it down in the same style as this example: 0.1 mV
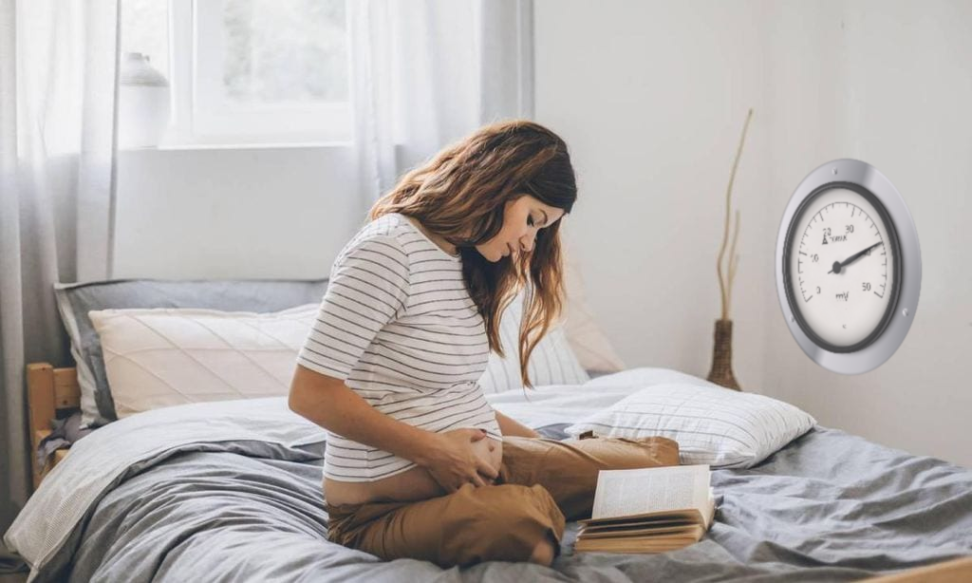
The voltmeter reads 40 mV
